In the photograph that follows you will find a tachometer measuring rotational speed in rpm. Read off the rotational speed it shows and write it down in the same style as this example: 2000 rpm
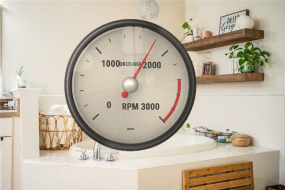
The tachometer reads 1800 rpm
